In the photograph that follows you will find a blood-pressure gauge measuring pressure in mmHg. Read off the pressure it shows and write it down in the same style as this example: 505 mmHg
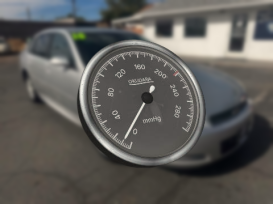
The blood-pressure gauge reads 10 mmHg
